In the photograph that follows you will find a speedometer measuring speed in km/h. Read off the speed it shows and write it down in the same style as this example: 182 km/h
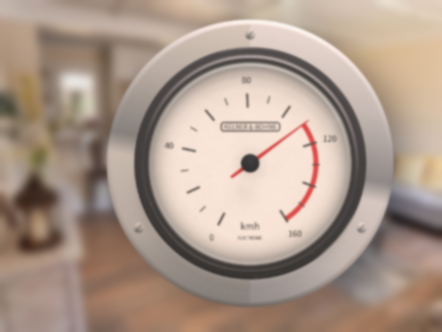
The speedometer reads 110 km/h
